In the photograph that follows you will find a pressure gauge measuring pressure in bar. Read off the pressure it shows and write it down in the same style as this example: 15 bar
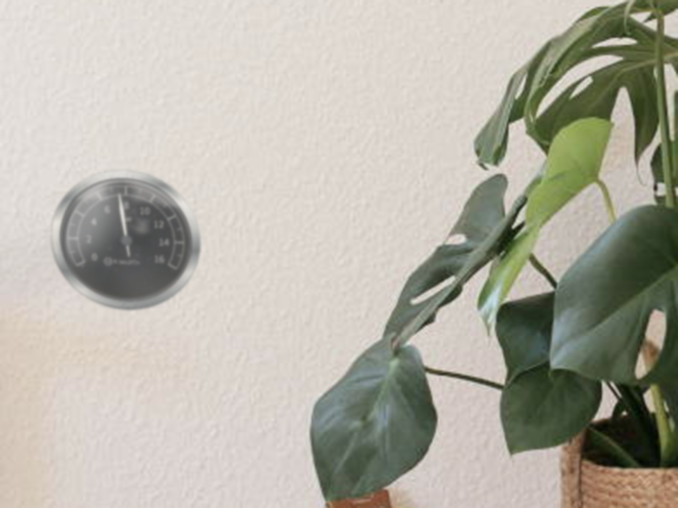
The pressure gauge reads 7.5 bar
